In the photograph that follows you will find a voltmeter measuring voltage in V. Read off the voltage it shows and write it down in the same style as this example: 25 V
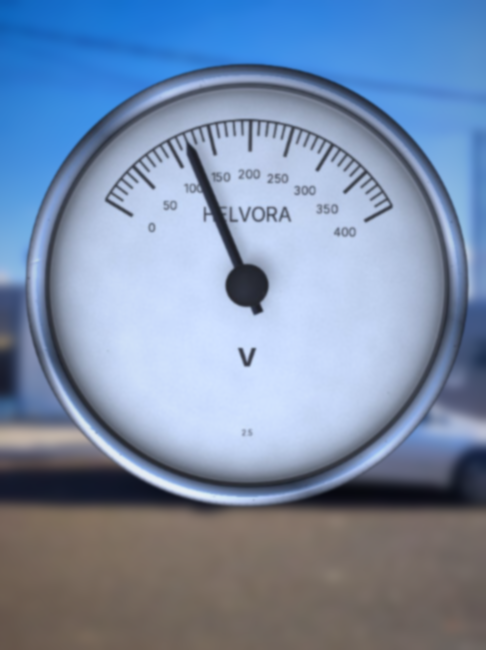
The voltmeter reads 120 V
